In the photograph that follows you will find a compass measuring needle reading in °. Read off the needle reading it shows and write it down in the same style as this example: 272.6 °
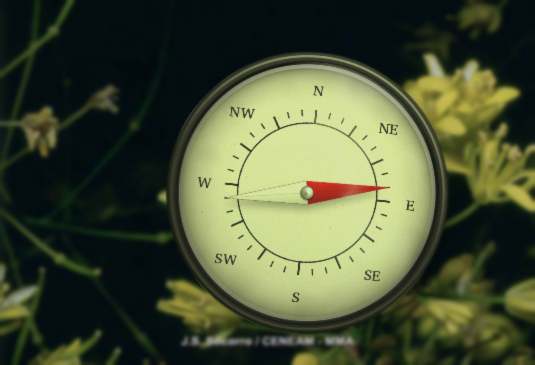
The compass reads 80 °
